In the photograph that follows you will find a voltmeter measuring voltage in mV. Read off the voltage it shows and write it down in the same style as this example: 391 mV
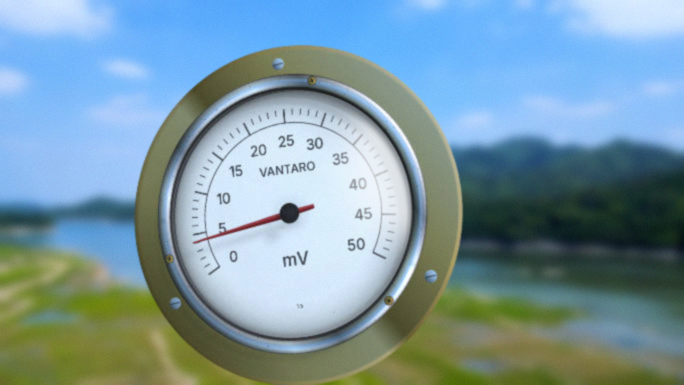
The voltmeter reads 4 mV
